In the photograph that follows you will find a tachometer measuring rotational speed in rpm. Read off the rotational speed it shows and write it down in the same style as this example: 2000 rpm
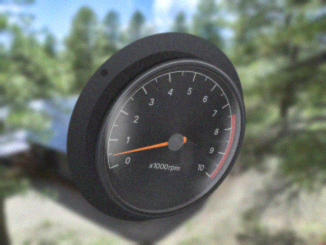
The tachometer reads 500 rpm
